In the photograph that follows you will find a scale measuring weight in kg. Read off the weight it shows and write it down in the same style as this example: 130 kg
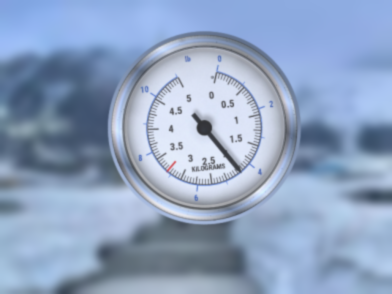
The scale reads 2 kg
